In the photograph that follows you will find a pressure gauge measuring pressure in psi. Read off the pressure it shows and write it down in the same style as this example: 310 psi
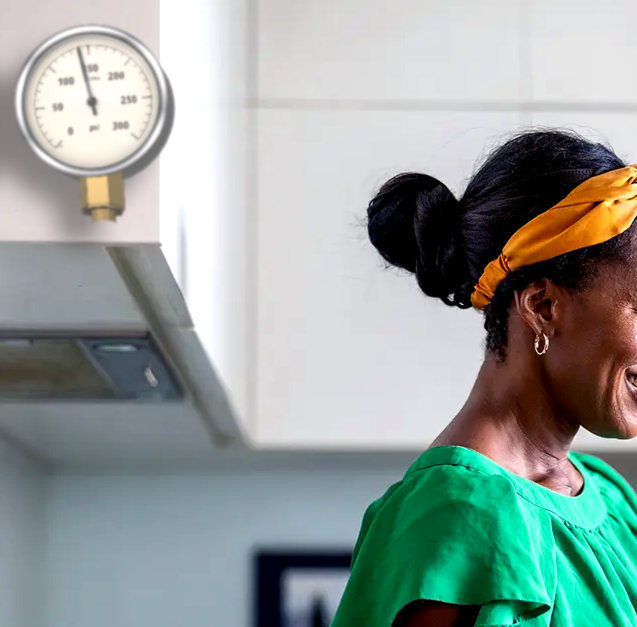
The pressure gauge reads 140 psi
